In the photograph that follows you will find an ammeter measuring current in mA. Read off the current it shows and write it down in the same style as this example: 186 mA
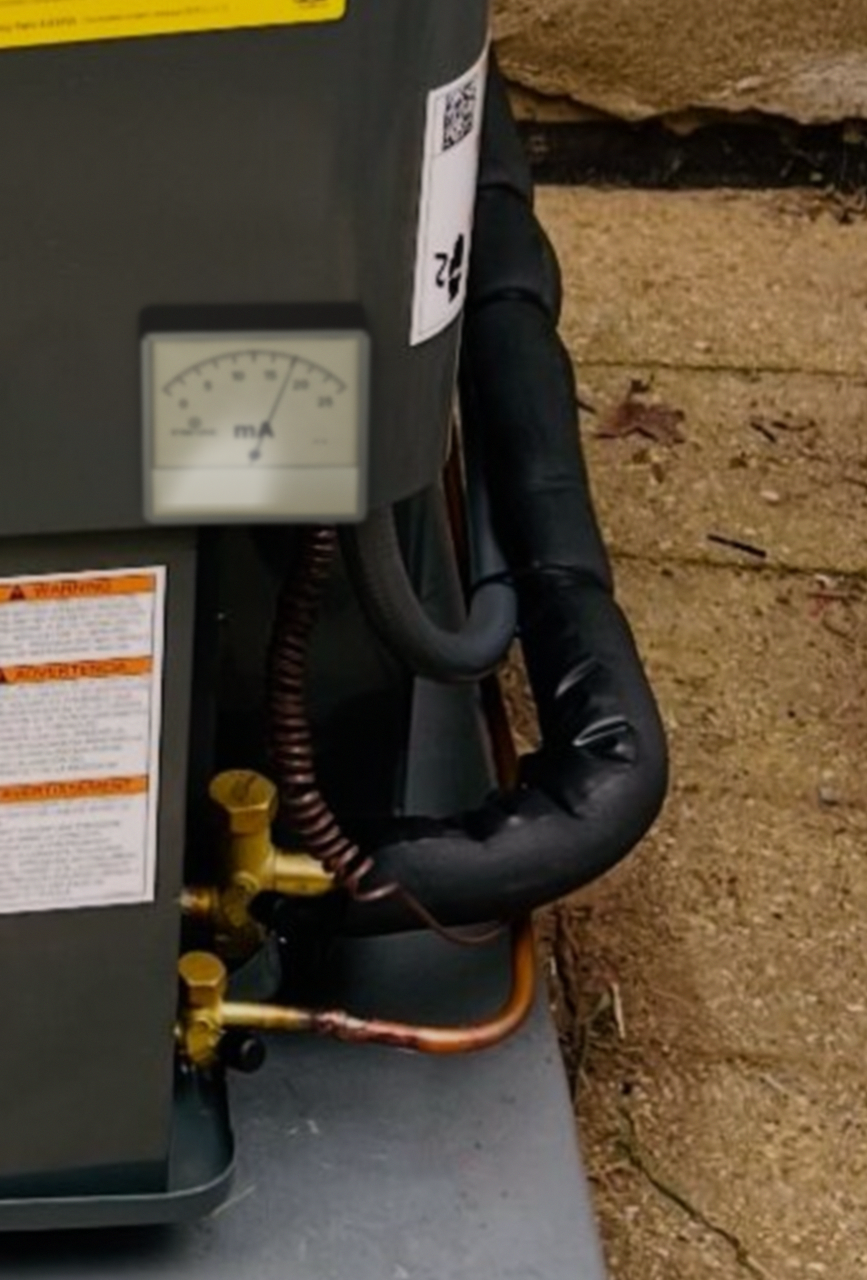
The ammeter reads 17.5 mA
